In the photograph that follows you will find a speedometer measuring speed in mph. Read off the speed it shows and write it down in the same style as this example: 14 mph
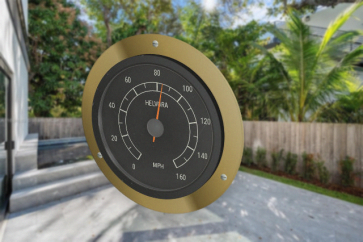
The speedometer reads 85 mph
